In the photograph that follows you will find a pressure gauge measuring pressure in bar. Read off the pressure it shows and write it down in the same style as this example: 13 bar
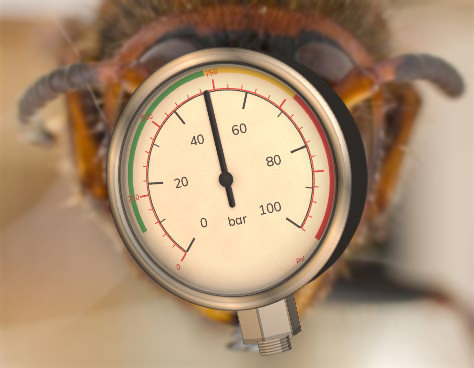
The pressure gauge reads 50 bar
